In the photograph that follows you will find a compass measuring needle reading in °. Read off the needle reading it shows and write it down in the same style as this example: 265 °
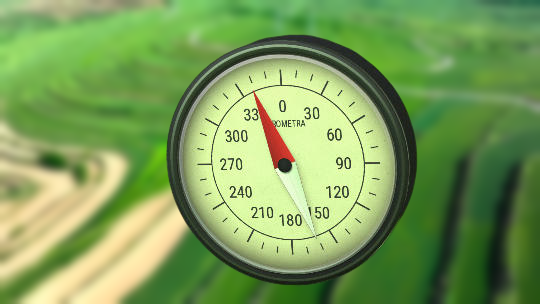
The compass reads 340 °
